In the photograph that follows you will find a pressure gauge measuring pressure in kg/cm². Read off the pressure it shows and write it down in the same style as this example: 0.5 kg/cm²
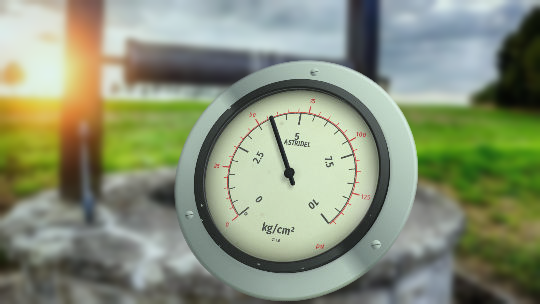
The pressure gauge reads 4 kg/cm²
